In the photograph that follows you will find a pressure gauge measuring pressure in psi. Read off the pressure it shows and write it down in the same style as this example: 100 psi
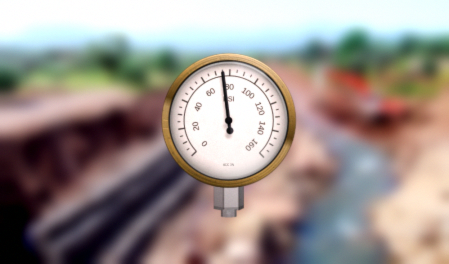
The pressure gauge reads 75 psi
